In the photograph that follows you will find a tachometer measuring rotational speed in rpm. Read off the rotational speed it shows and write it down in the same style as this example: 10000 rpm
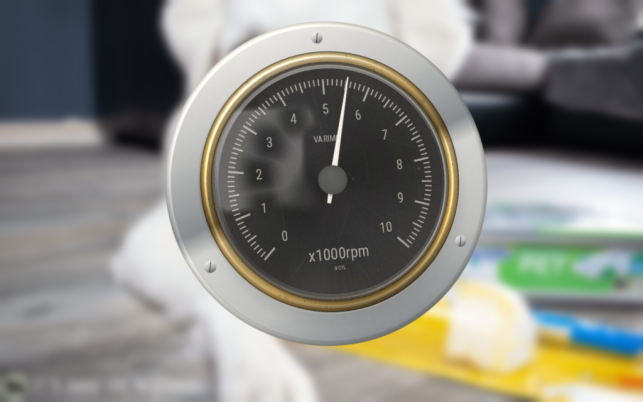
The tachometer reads 5500 rpm
